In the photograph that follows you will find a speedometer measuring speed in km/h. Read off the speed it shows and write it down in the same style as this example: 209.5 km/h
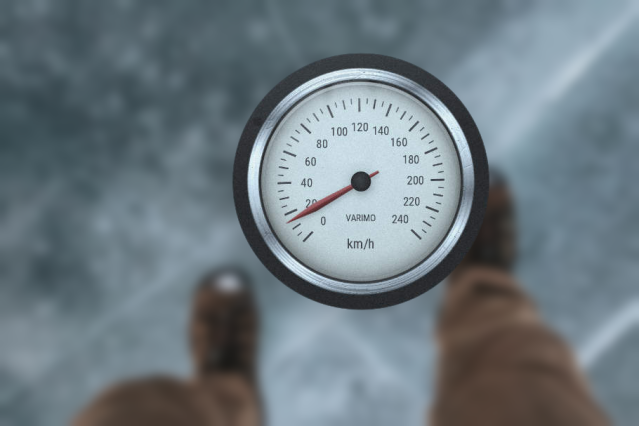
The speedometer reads 15 km/h
